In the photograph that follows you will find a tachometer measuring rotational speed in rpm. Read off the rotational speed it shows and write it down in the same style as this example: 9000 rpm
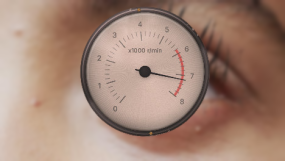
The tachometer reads 7200 rpm
